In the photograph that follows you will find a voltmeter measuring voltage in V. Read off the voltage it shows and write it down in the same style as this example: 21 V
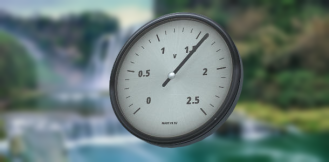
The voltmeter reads 1.6 V
